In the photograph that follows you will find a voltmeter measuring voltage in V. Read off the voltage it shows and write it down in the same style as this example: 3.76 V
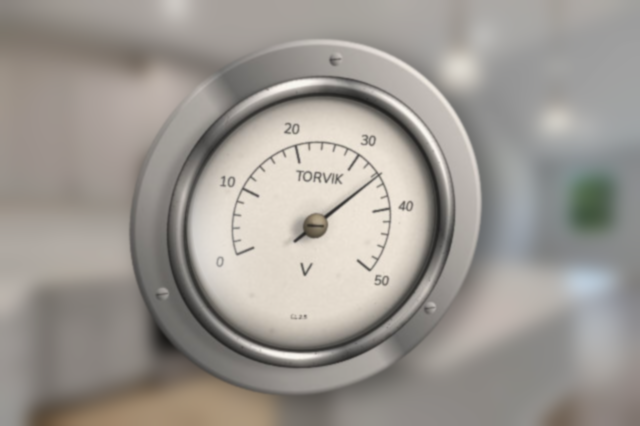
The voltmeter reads 34 V
